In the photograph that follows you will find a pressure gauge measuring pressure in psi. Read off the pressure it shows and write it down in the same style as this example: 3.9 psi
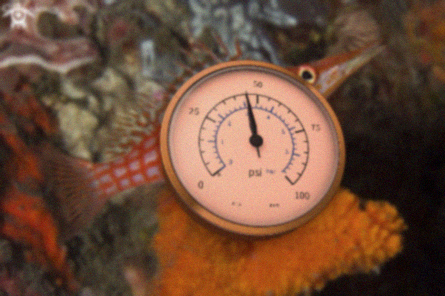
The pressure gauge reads 45 psi
